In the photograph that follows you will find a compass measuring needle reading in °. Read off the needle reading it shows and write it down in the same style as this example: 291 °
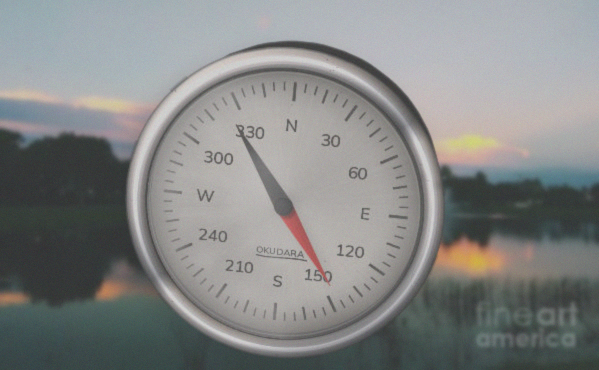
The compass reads 145 °
